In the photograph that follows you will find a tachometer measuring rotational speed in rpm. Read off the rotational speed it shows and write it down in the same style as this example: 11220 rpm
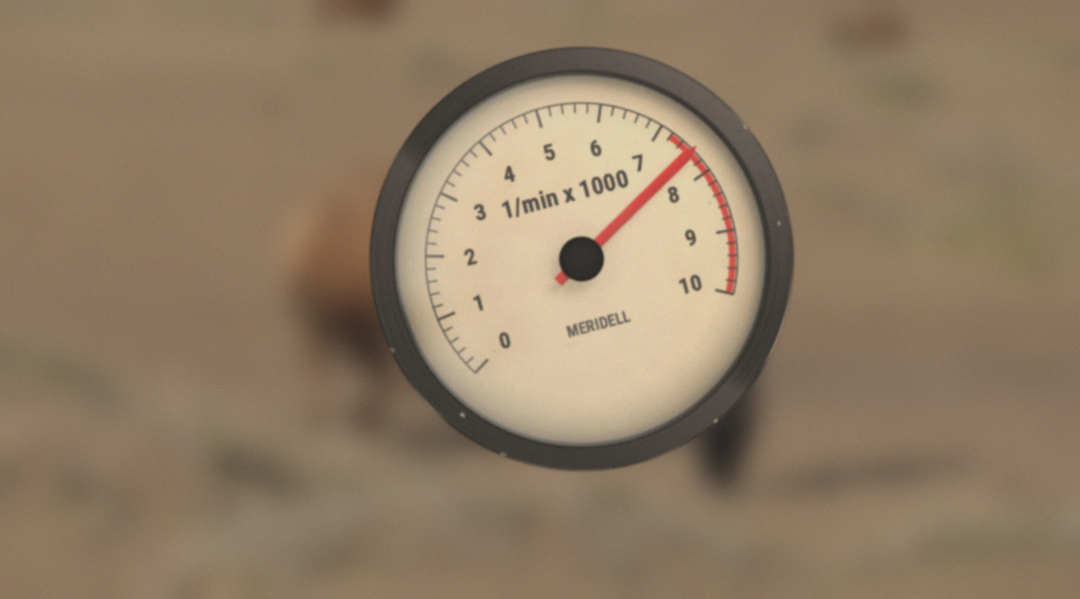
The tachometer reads 7600 rpm
